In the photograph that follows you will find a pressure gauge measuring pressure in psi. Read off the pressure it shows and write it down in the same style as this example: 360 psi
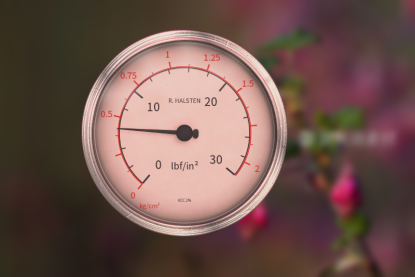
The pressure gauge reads 6 psi
